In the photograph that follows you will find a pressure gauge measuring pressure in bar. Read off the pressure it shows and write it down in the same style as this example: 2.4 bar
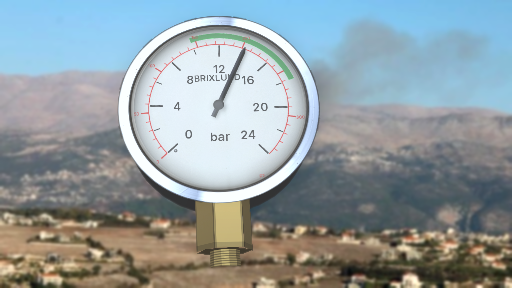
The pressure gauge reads 14 bar
